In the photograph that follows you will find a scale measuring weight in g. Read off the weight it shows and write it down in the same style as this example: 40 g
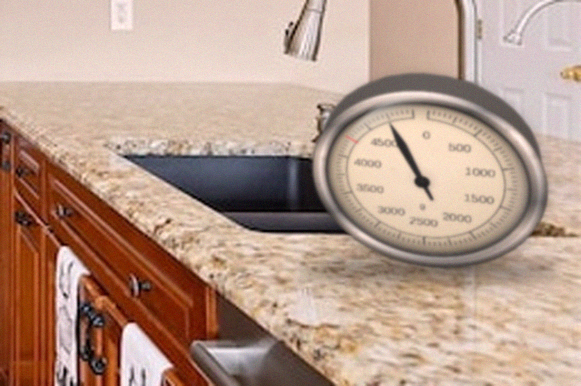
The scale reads 4750 g
